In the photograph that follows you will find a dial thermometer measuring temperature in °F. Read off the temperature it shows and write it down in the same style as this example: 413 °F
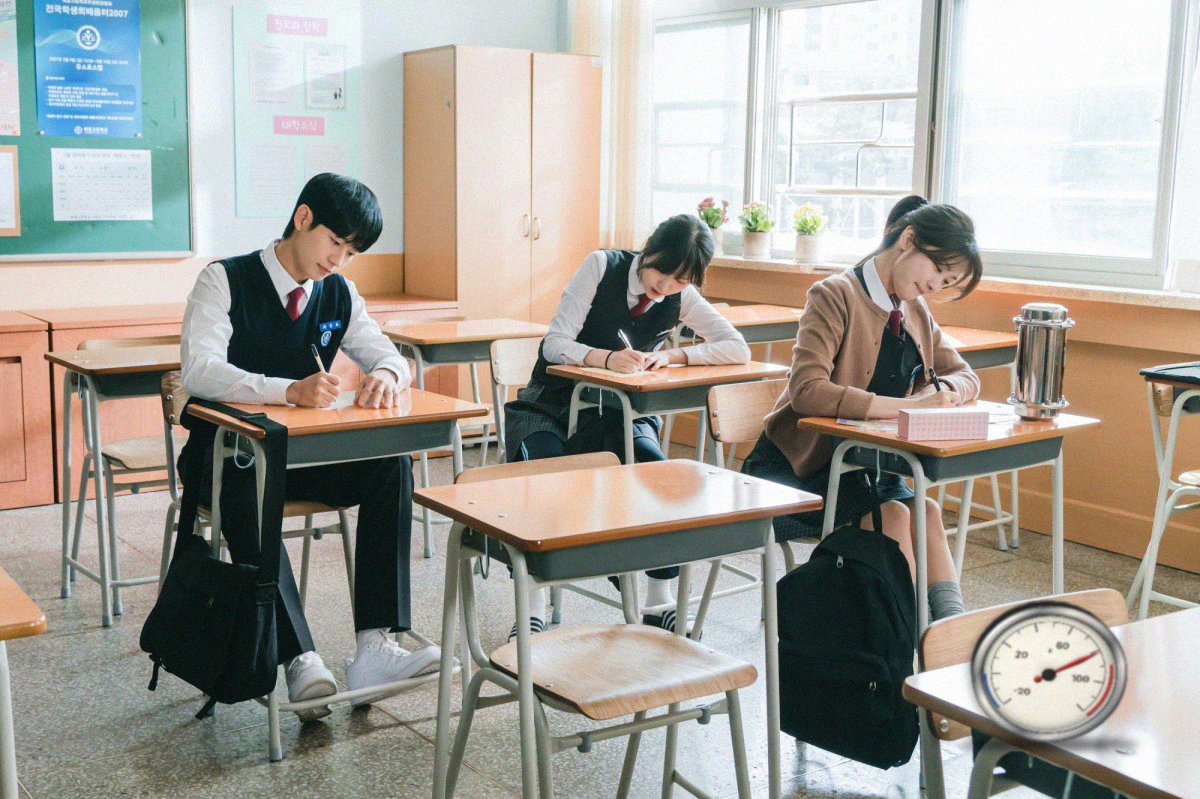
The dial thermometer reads 80 °F
